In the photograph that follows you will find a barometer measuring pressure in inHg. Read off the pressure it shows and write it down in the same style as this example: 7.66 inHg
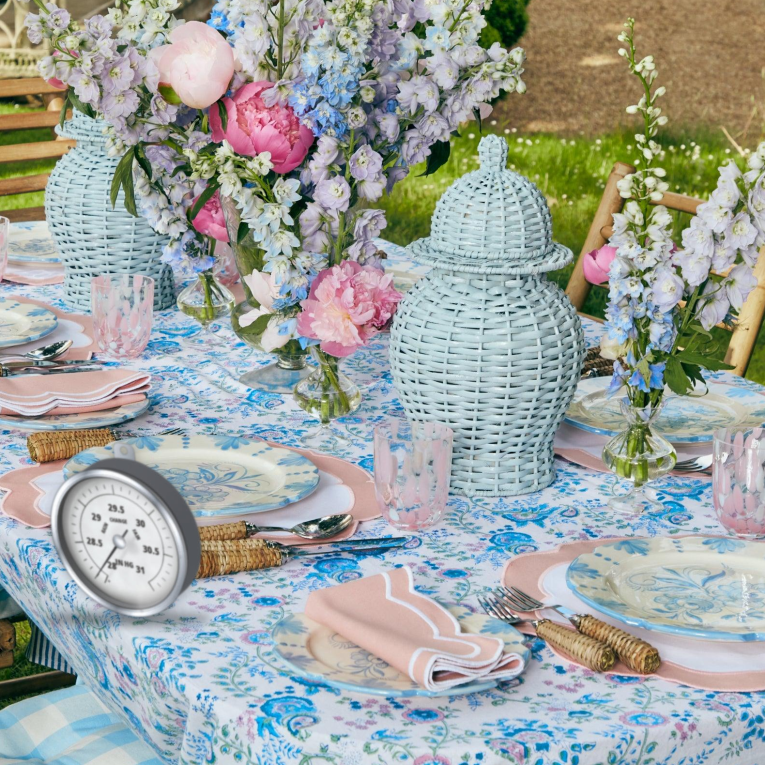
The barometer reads 28.1 inHg
